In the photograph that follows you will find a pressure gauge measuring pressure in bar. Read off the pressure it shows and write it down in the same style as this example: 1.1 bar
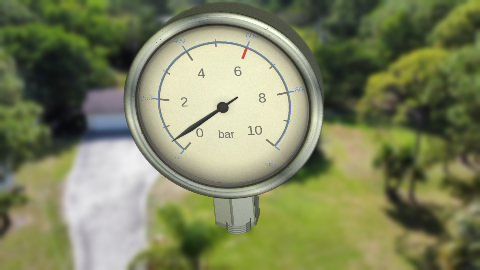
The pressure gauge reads 0.5 bar
